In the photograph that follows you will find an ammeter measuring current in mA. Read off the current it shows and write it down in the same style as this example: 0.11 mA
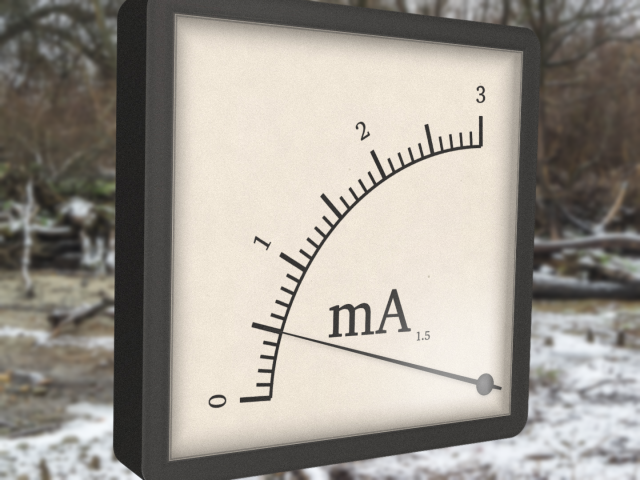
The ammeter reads 0.5 mA
